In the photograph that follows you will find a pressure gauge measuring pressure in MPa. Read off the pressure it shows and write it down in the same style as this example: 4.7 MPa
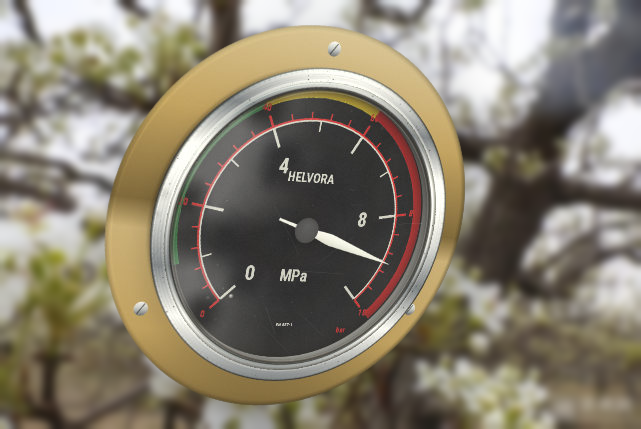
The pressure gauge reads 9 MPa
